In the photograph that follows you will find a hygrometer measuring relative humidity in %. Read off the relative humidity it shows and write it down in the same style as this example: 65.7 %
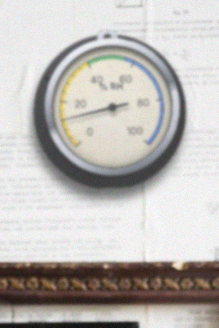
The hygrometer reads 12 %
